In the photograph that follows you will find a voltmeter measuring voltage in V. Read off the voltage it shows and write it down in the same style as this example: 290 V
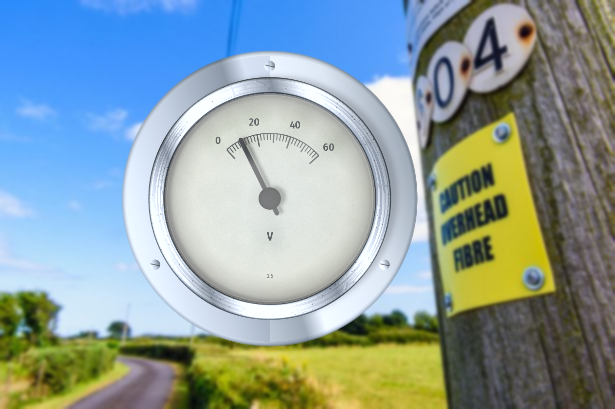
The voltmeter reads 10 V
